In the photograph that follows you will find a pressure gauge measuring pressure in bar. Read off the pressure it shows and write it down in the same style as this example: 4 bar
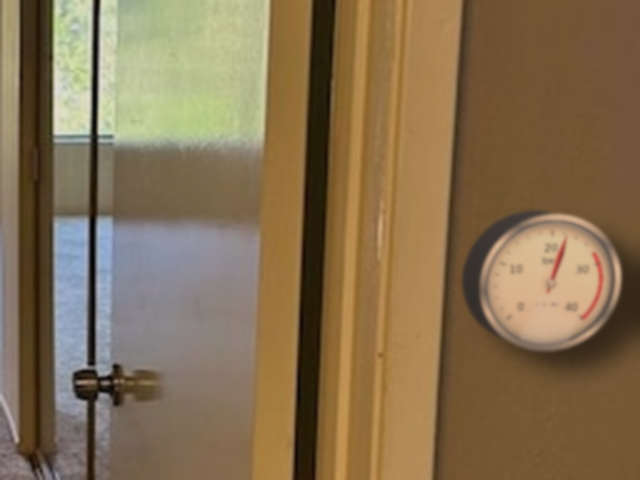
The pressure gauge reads 22 bar
